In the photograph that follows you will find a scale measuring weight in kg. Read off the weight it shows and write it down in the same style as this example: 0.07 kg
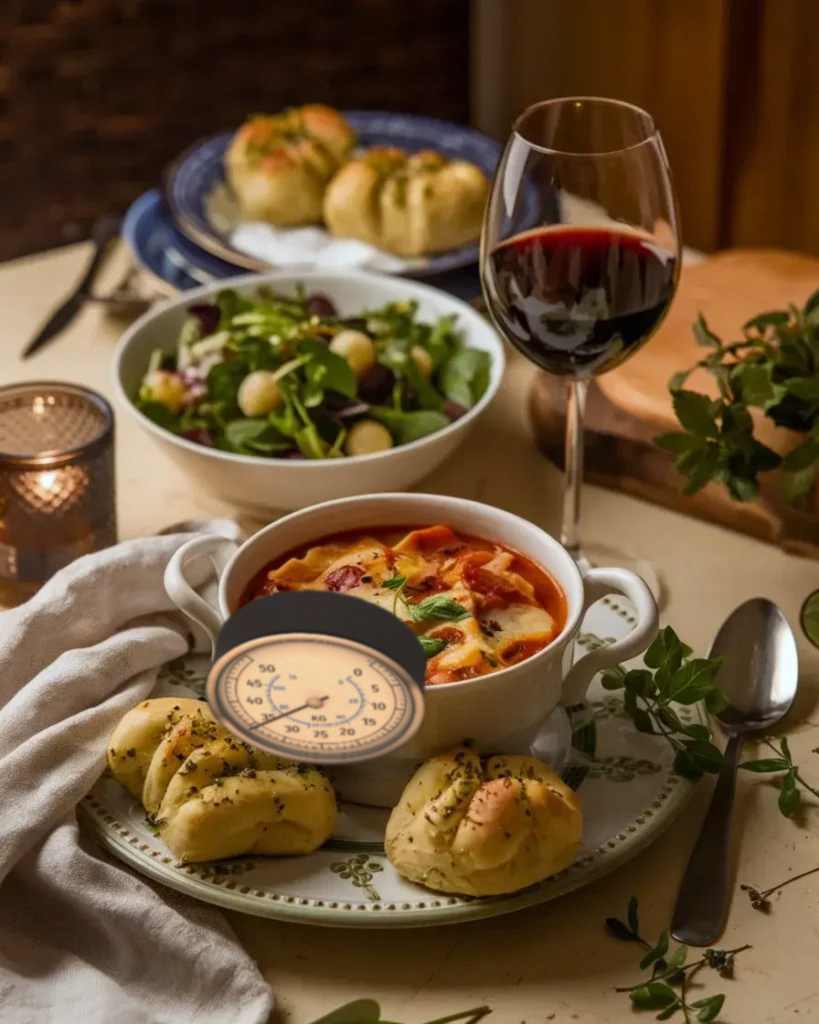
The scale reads 35 kg
